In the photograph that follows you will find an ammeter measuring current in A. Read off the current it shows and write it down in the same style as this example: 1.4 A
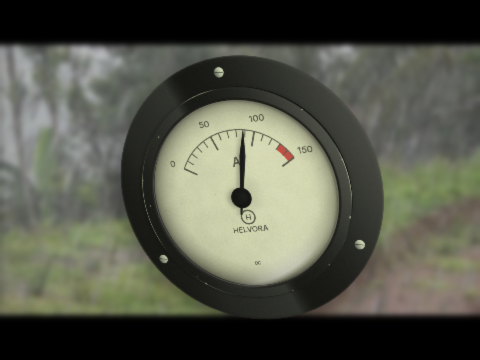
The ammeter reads 90 A
